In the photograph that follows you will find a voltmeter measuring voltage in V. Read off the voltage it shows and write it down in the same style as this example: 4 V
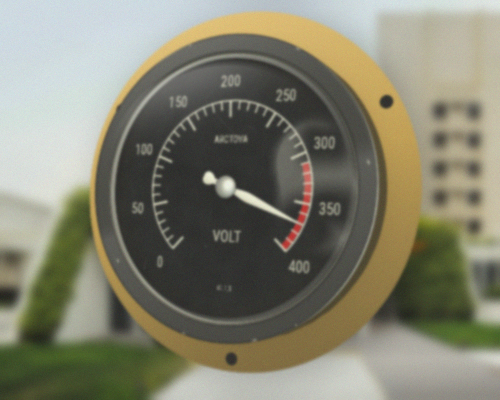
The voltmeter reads 370 V
